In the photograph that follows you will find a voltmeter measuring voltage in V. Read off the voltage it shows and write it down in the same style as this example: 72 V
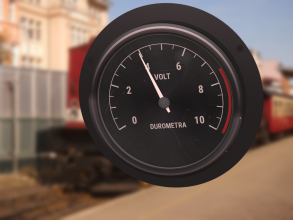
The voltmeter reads 4 V
